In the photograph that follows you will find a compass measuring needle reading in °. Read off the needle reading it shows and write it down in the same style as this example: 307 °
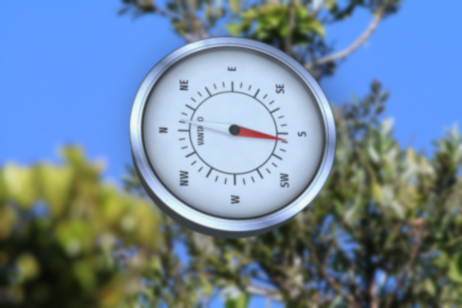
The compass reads 190 °
